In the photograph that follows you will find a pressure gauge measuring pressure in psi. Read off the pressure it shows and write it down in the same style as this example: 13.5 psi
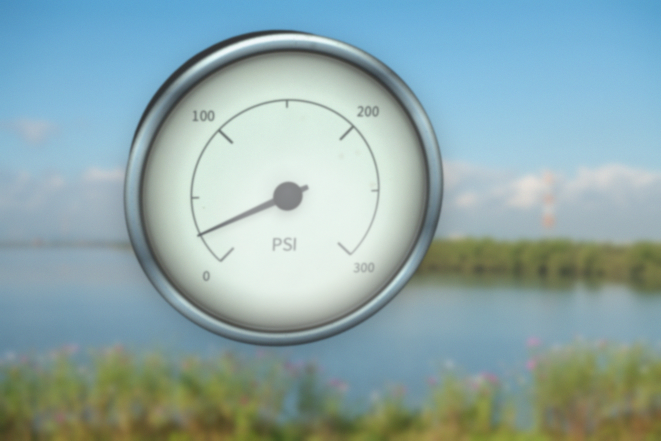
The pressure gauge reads 25 psi
